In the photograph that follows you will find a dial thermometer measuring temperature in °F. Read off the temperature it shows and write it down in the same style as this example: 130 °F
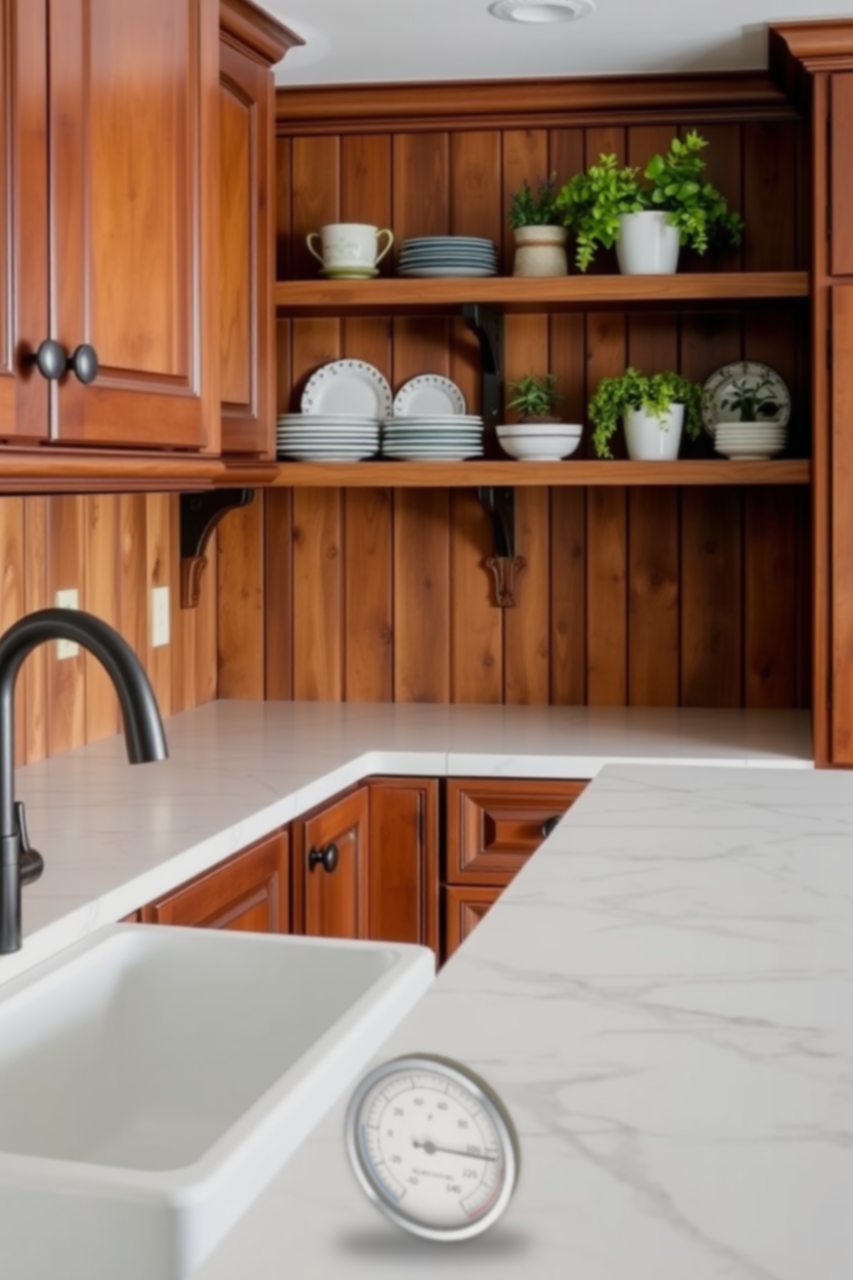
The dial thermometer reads 104 °F
